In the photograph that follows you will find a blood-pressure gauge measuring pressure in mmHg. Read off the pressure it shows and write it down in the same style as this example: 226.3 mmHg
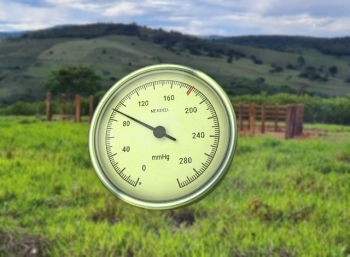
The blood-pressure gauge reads 90 mmHg
